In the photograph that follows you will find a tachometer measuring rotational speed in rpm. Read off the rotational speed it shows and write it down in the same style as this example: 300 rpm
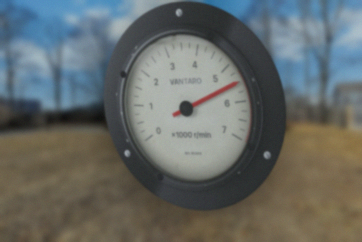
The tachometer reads 5500 rpm
